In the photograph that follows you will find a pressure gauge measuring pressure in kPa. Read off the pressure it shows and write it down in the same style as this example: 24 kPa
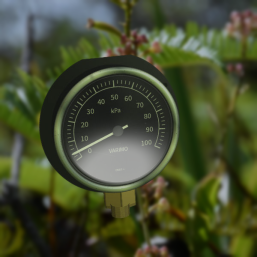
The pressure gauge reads 4 kPa
